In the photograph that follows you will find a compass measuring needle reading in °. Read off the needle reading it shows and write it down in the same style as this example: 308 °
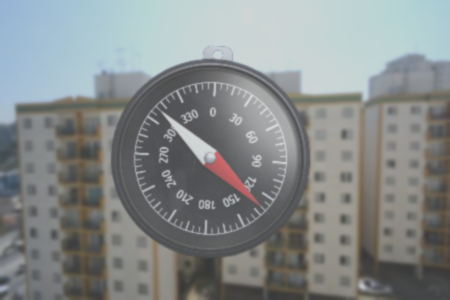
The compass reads 130 °
